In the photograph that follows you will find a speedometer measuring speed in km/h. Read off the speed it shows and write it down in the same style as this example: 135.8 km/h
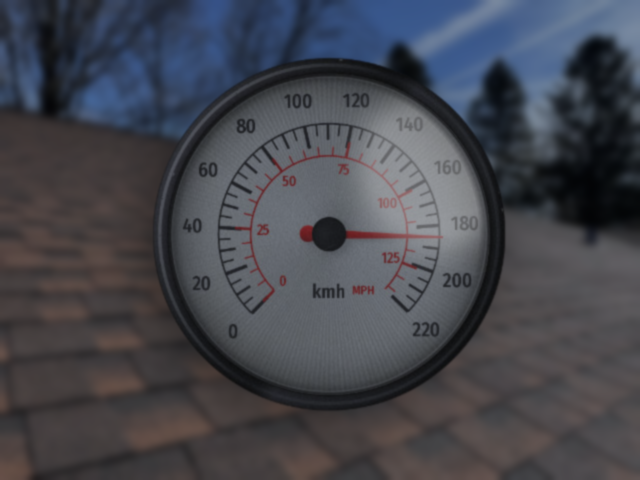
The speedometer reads 185 km/h
